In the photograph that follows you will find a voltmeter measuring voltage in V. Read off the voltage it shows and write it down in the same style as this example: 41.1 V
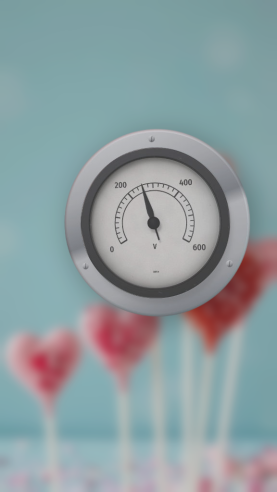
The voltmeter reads 260 V
